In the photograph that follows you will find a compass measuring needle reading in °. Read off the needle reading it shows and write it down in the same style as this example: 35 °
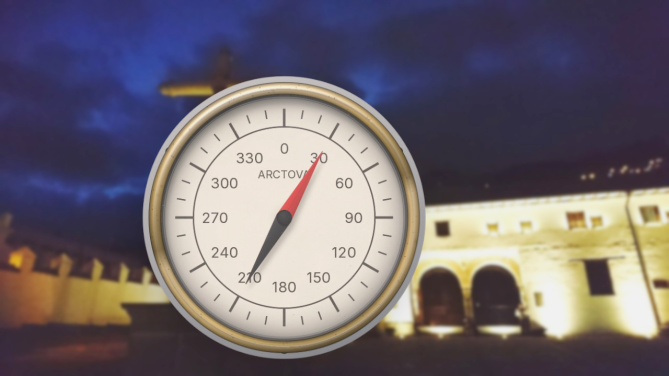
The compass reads 30 °
